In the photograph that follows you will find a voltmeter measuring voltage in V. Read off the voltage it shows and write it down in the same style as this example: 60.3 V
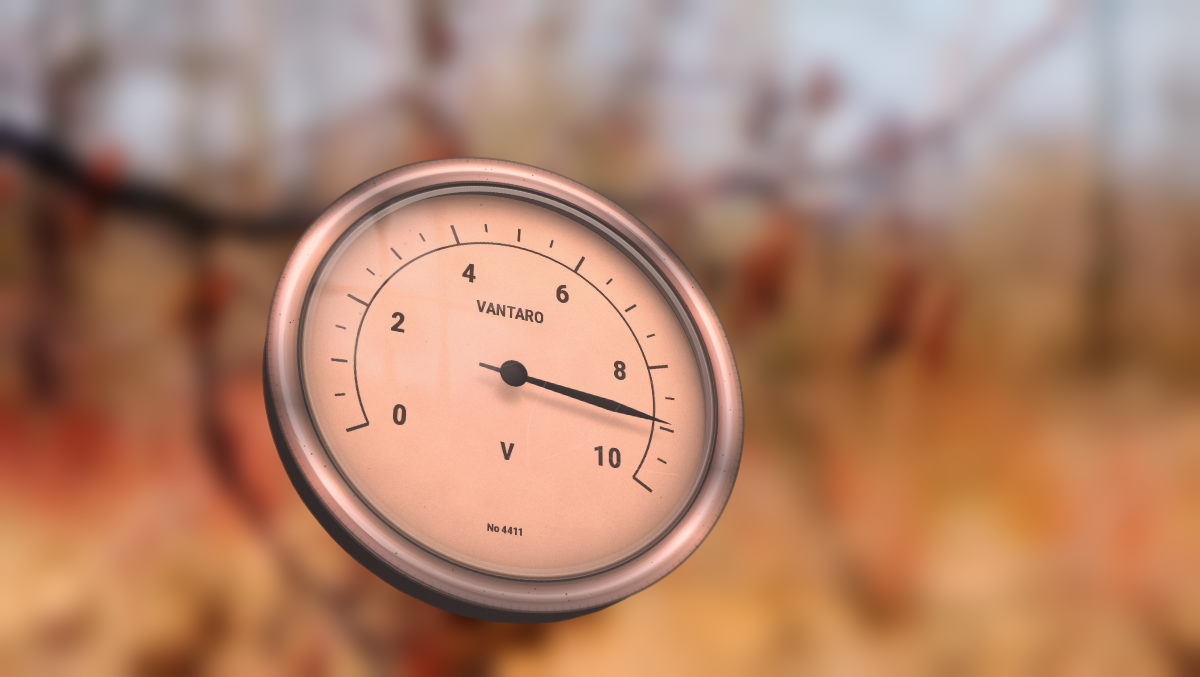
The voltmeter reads 9 V
